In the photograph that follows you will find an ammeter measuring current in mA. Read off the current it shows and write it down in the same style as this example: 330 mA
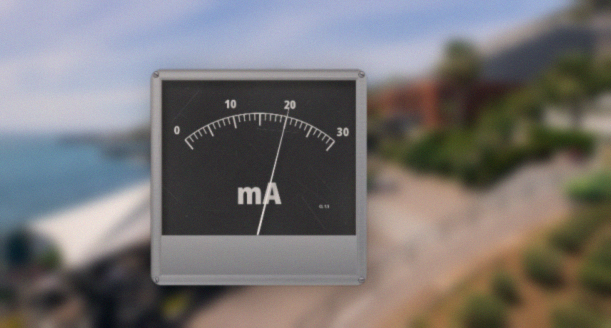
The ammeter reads 20 mA
